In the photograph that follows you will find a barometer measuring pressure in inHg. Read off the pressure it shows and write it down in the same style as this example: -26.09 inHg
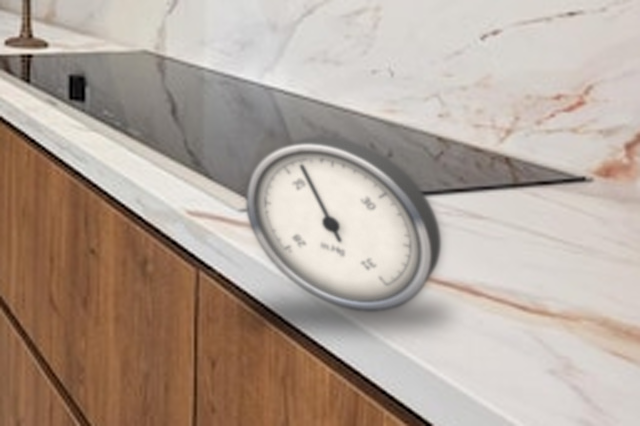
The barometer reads 29.2 inHg
